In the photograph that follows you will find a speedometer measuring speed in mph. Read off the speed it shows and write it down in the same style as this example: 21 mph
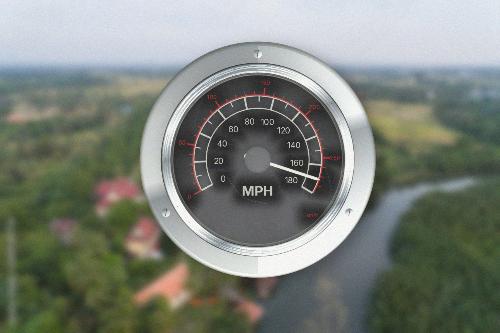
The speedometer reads 170 mph
